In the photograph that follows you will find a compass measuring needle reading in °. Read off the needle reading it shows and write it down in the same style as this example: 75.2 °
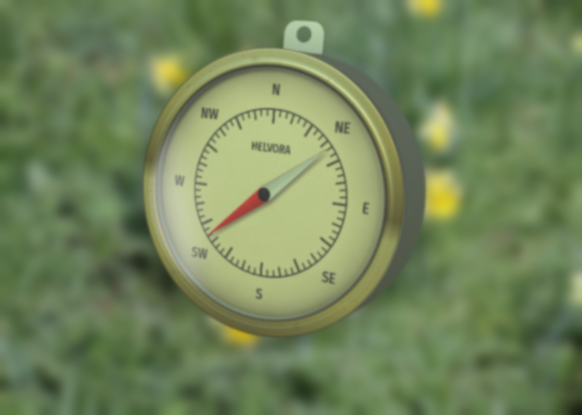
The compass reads 230 °
